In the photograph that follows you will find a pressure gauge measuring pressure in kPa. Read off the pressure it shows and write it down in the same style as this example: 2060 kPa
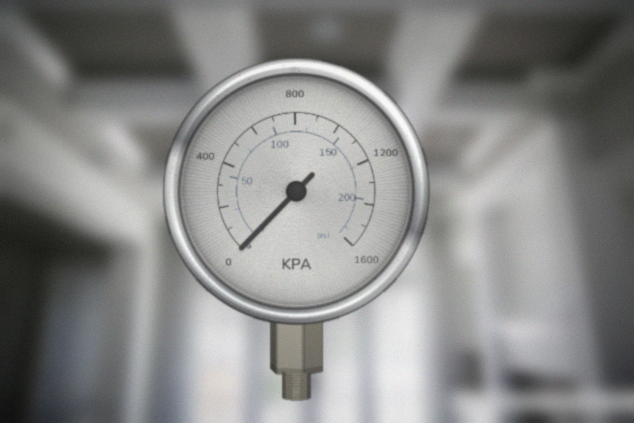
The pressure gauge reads 0 kPa
